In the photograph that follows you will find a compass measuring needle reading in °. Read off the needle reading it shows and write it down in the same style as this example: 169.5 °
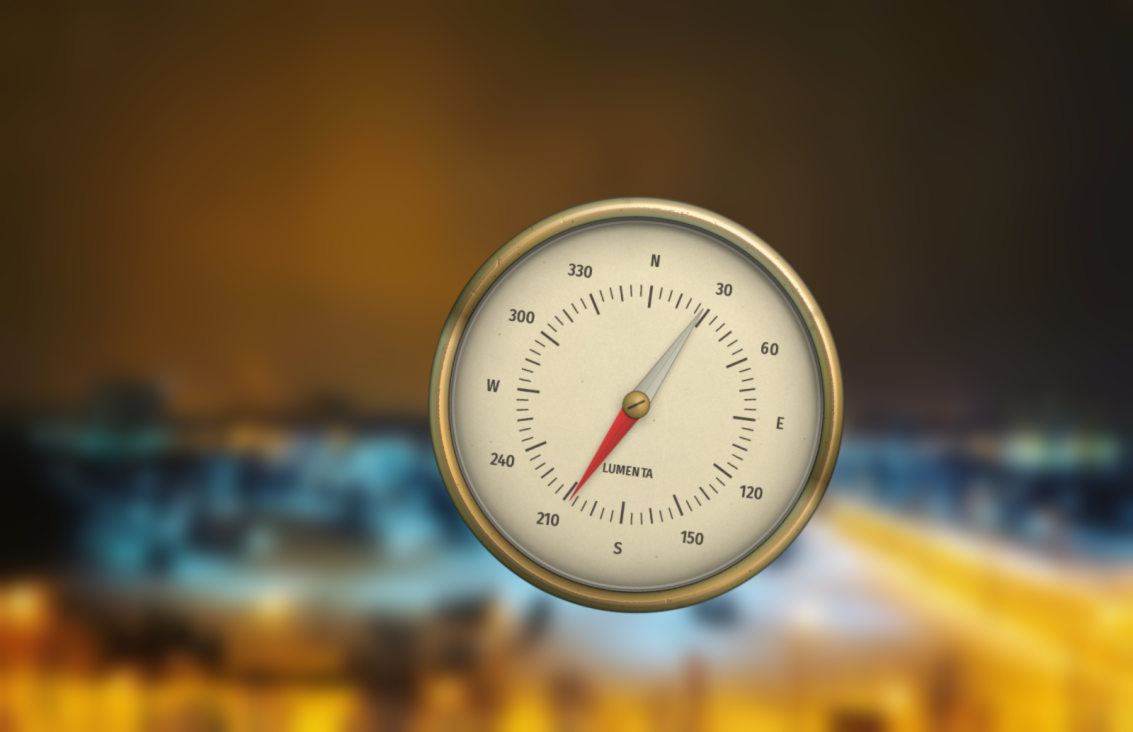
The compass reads 207.5 °
